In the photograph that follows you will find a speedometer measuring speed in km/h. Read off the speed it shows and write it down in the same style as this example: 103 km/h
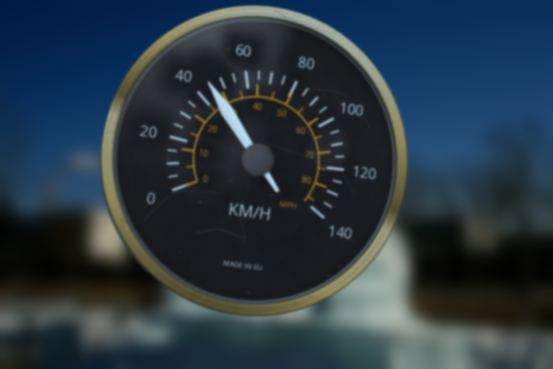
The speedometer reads 45 km/h
